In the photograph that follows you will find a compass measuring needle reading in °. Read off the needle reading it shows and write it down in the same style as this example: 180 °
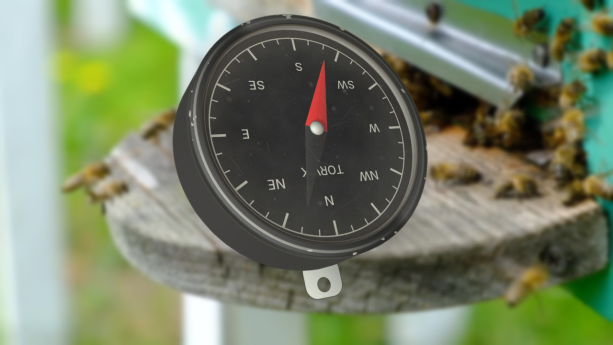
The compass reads 200 °
